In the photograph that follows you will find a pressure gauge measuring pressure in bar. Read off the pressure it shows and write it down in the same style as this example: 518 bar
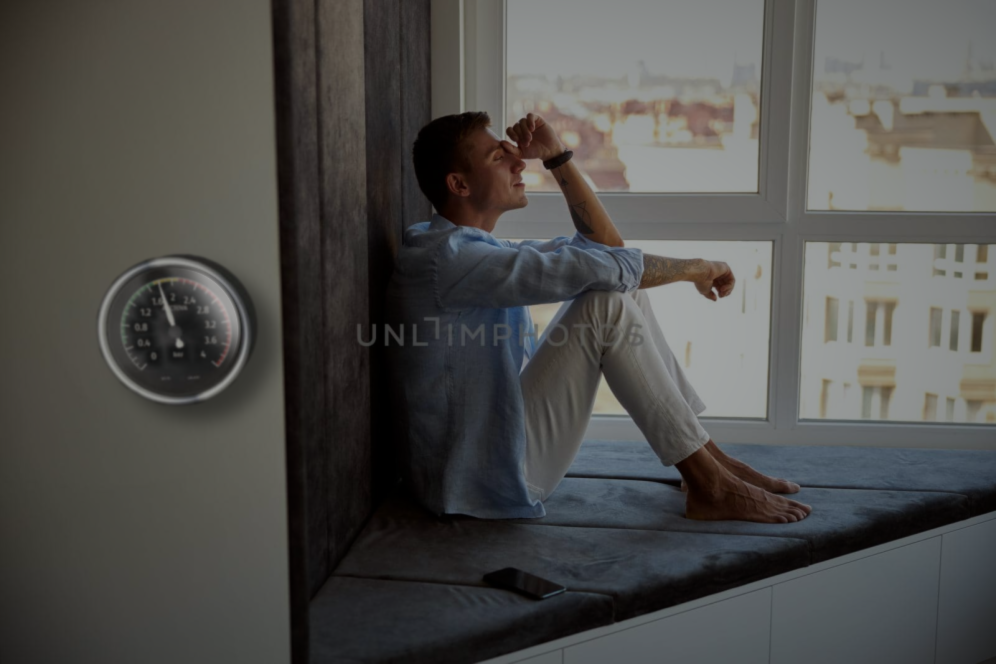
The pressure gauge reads 1.8 bar
